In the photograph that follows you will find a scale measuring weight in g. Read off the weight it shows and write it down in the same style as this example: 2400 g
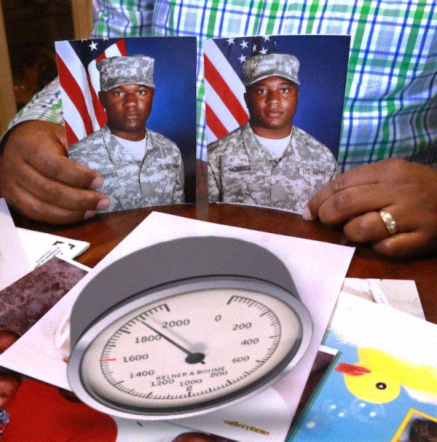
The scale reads 1900 g
